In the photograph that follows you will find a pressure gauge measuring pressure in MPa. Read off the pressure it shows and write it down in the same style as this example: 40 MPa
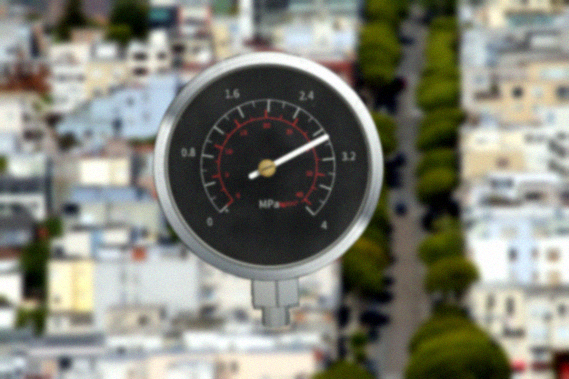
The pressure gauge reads 2.9 MPa
